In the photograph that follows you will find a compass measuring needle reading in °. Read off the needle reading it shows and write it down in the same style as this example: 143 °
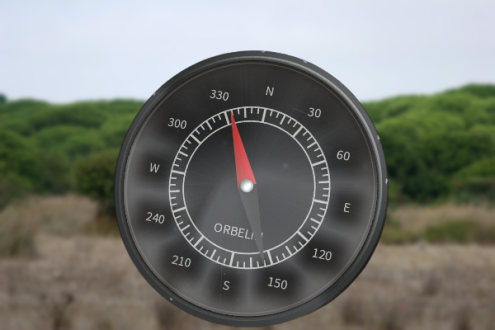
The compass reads 335 °
